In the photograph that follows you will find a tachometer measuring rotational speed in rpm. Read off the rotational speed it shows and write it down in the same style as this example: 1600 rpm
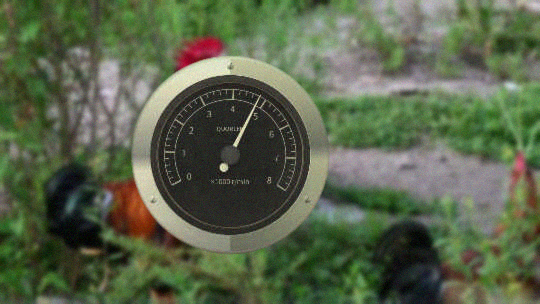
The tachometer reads 4800 rpm
